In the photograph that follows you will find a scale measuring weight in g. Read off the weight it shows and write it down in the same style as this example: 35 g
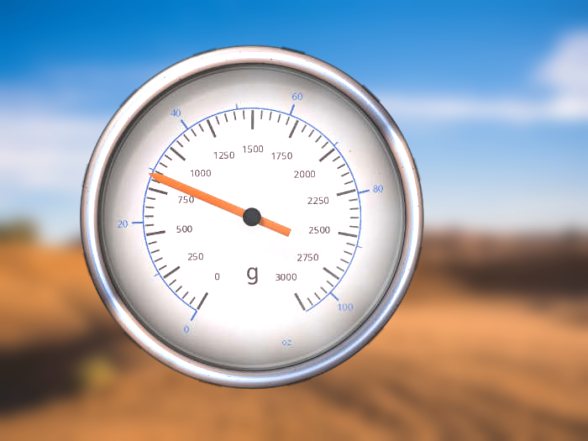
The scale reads 825 g
